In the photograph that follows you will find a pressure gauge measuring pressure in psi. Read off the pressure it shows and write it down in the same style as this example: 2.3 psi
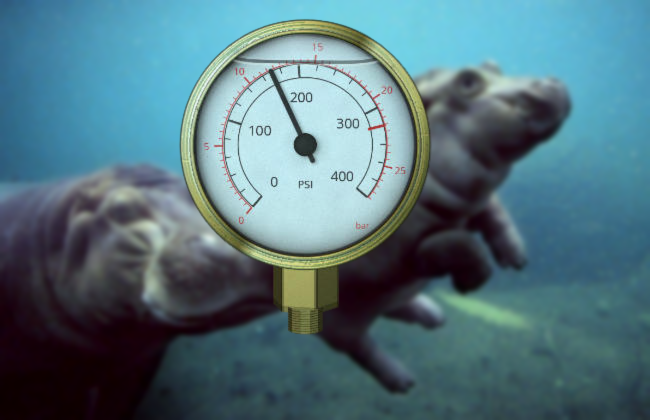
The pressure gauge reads 170 psi
